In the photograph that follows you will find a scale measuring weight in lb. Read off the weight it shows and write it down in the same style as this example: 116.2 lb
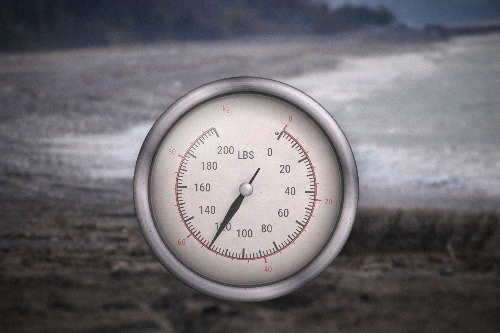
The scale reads 120 lb
